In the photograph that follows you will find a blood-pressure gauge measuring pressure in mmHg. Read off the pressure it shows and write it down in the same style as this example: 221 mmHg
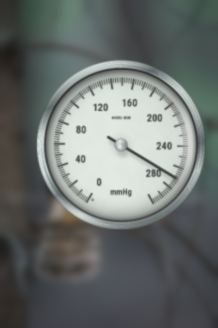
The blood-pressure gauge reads 270 mmHg
